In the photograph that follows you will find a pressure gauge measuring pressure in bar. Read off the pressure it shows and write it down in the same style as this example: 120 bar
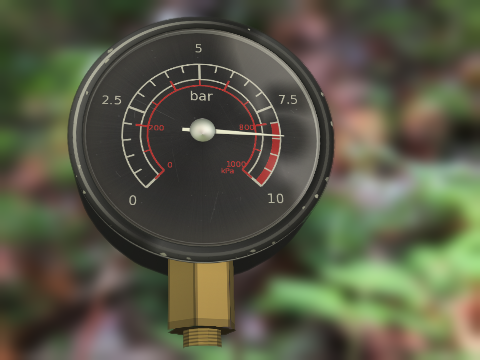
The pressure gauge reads 8.5 bar
